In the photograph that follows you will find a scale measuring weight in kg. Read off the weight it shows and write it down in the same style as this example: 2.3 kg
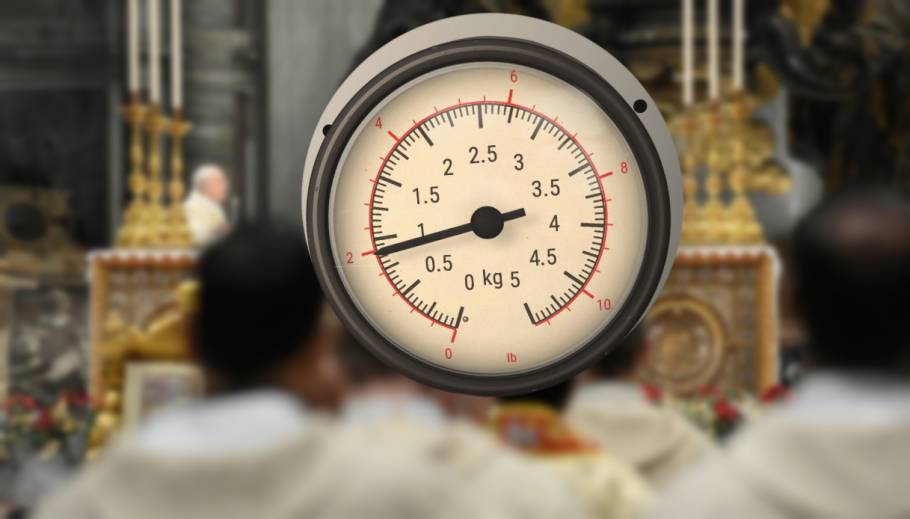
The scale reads 0.9 kg
